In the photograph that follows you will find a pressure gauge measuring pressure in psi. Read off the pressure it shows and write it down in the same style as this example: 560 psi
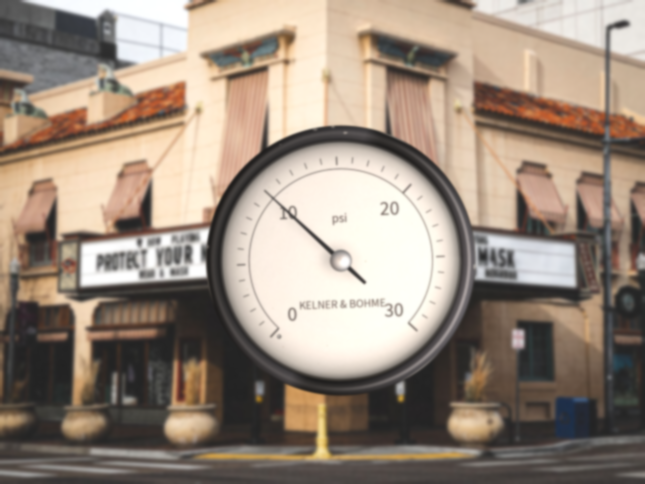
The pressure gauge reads 10 psi
